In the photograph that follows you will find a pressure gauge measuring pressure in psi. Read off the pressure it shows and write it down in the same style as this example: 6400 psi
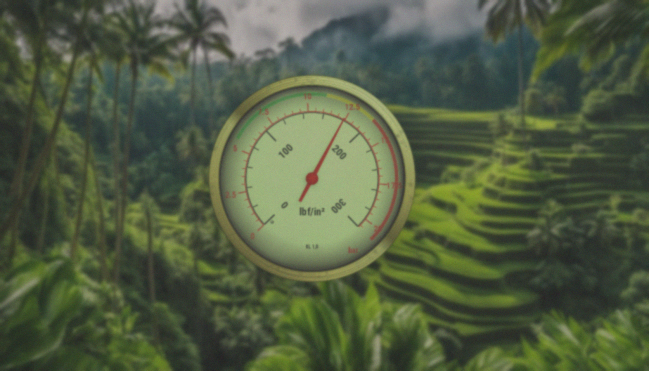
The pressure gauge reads 180 psi
